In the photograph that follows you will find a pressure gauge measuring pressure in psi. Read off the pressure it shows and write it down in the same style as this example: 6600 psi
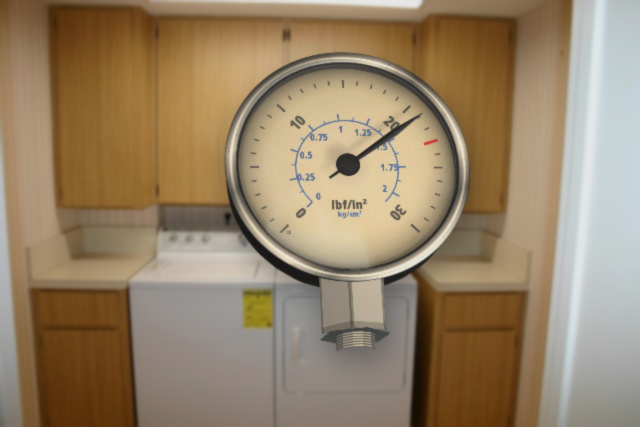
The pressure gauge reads 21 psi
